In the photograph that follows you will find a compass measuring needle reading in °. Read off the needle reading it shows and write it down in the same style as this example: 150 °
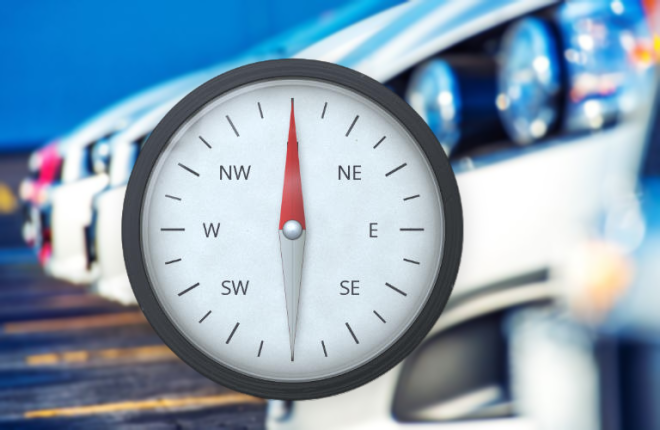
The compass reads 0 °
